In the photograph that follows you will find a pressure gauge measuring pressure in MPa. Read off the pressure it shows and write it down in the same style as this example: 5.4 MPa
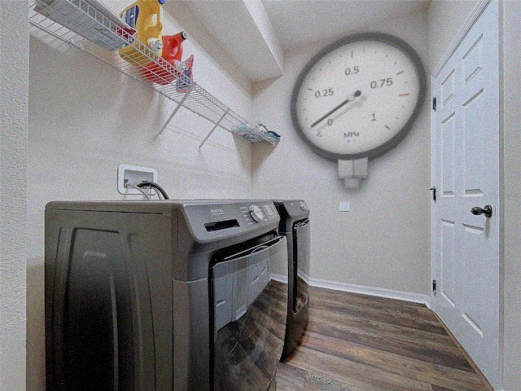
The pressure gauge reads 0.05 MPa
